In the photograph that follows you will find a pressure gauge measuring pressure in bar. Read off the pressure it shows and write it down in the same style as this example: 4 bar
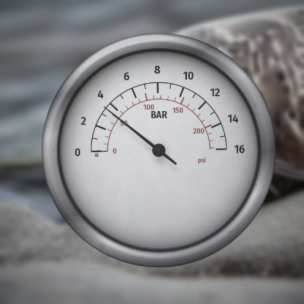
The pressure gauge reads 3.5 bar
